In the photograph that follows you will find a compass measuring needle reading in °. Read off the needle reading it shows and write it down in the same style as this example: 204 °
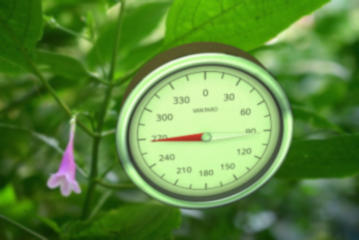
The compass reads 270 °
